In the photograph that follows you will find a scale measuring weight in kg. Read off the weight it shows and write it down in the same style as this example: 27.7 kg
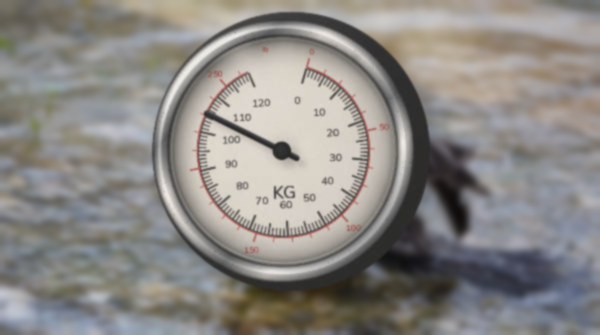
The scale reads 105 kg
